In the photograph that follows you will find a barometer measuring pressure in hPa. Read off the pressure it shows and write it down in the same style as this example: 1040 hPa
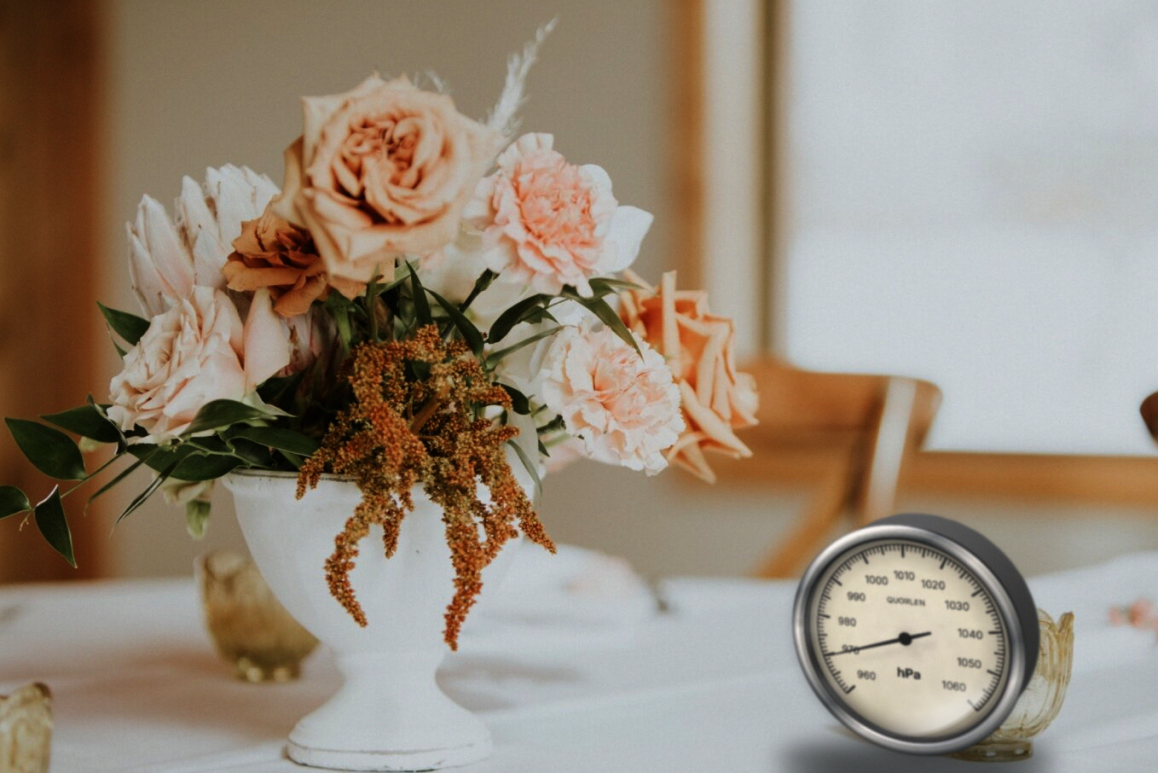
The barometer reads 970 hPa
